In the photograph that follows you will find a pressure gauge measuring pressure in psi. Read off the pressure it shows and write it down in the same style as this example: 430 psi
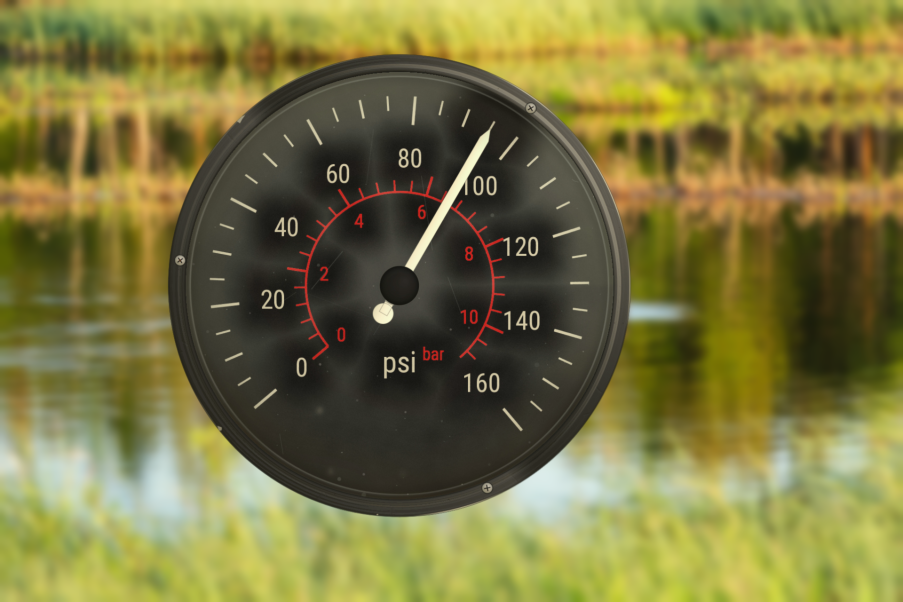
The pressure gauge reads 95 psi
